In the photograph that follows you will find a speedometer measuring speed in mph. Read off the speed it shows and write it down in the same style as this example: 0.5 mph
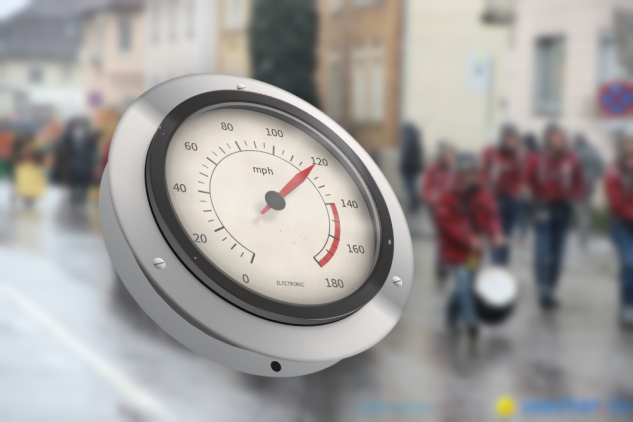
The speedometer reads 120 mph
